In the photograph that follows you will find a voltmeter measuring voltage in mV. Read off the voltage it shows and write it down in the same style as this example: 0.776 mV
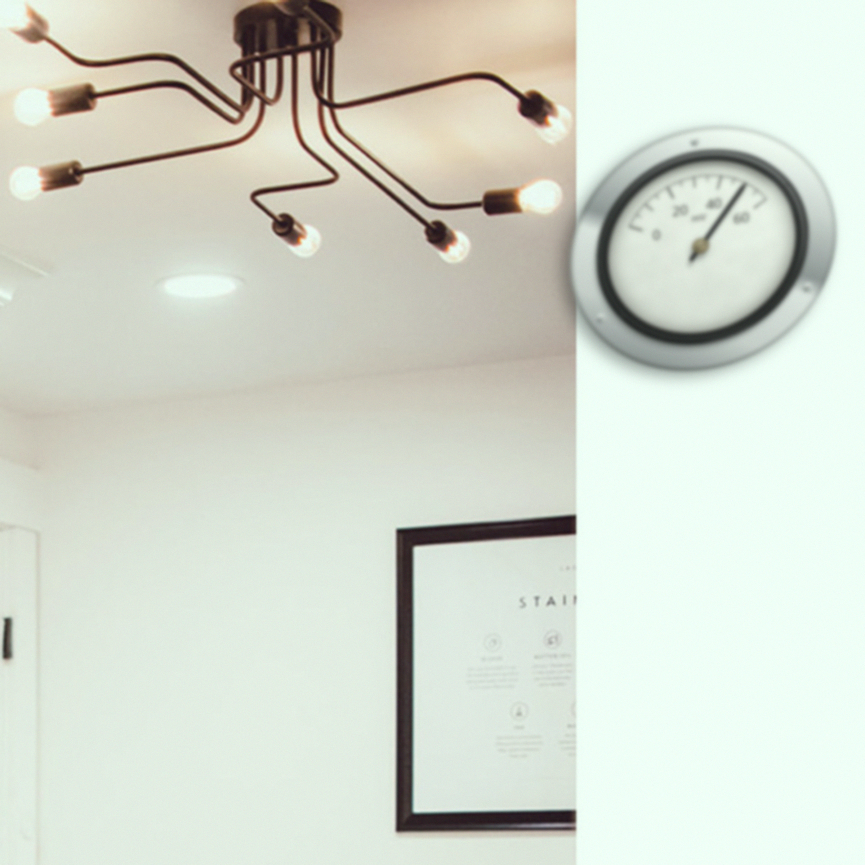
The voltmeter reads 50 mV
